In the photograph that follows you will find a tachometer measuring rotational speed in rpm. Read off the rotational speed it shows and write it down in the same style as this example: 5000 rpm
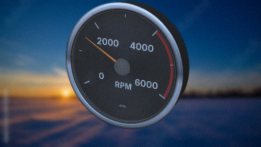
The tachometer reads 1500 rpm
